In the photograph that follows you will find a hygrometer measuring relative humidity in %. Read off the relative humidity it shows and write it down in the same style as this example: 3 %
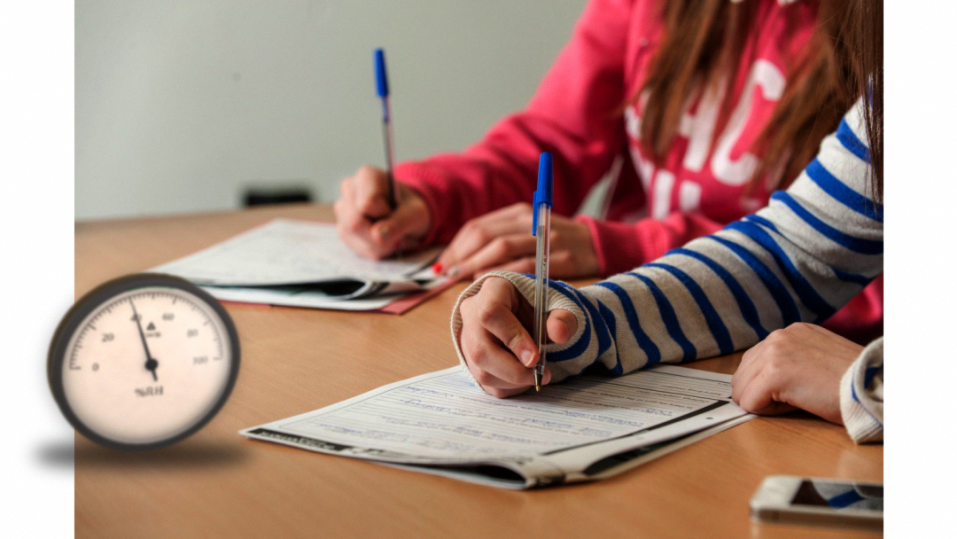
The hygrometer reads 40 %
